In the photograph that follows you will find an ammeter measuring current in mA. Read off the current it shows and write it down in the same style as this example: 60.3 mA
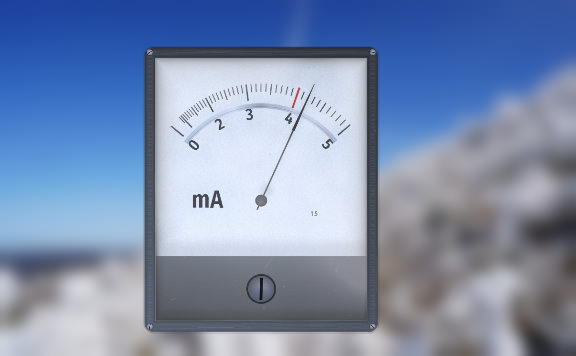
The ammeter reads 4.2 mA
